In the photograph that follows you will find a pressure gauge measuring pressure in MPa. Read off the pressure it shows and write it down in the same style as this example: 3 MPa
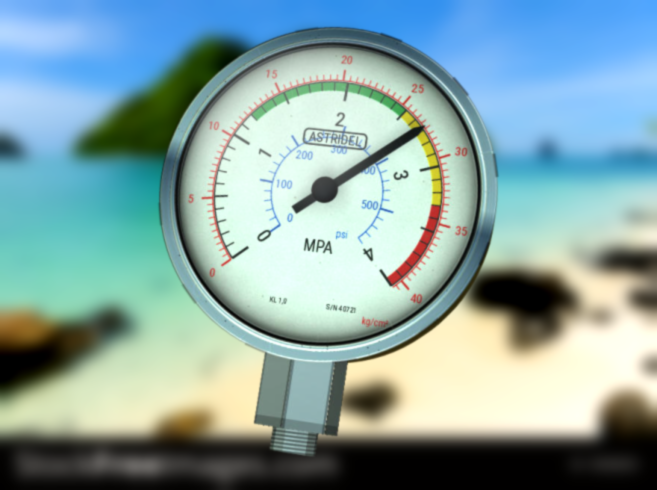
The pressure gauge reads 2.7 MPa
